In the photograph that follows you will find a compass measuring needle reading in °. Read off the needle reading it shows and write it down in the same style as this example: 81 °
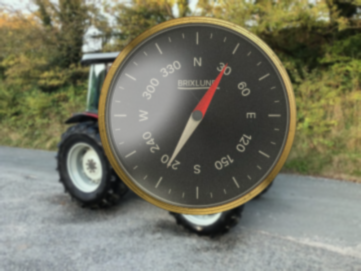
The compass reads 30 °
